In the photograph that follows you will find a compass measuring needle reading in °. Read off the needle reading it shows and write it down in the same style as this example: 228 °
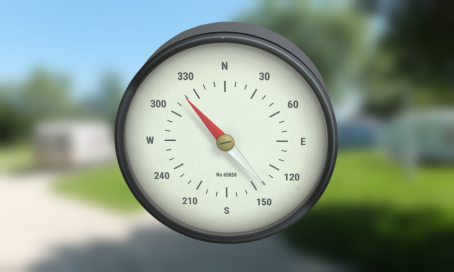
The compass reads 320 °
